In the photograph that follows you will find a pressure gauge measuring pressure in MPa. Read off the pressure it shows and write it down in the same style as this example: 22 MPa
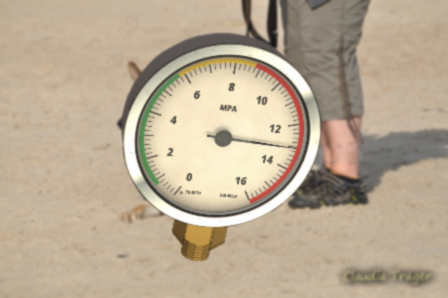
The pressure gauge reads 13 MPa
